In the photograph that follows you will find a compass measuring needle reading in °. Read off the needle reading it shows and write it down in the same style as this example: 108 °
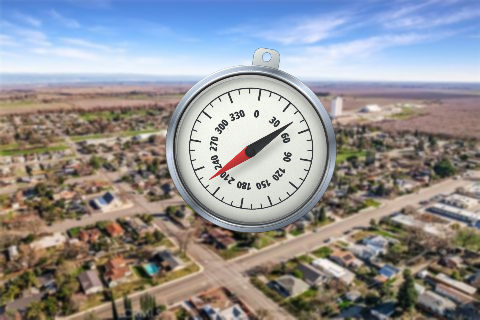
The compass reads 225 °
